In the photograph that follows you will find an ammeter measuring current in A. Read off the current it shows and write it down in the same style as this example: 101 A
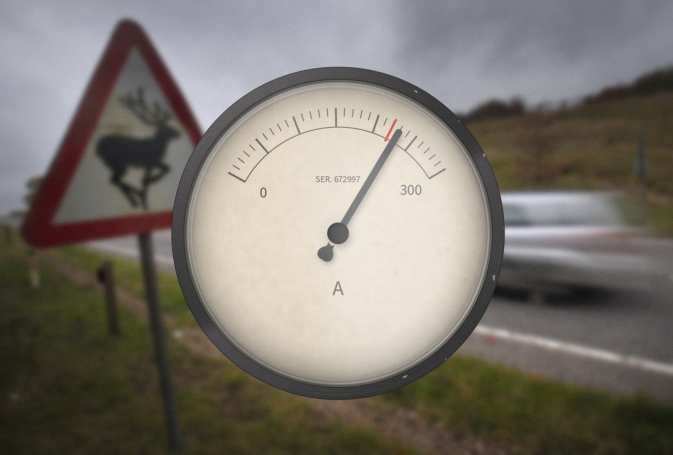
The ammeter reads 230 A
